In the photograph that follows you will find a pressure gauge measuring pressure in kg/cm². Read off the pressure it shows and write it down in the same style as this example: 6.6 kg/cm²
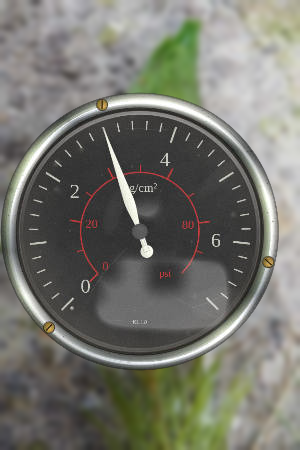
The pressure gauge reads 3 kg/cm²
